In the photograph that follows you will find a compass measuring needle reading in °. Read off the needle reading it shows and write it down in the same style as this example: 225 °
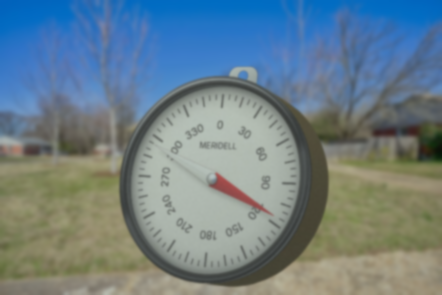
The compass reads 115 °
